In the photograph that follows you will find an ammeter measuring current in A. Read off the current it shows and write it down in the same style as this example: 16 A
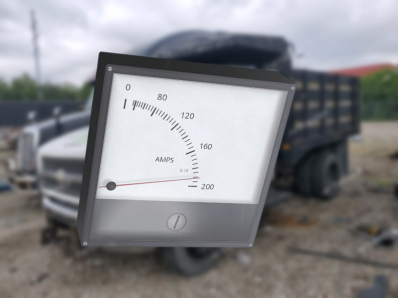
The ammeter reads 190 A
